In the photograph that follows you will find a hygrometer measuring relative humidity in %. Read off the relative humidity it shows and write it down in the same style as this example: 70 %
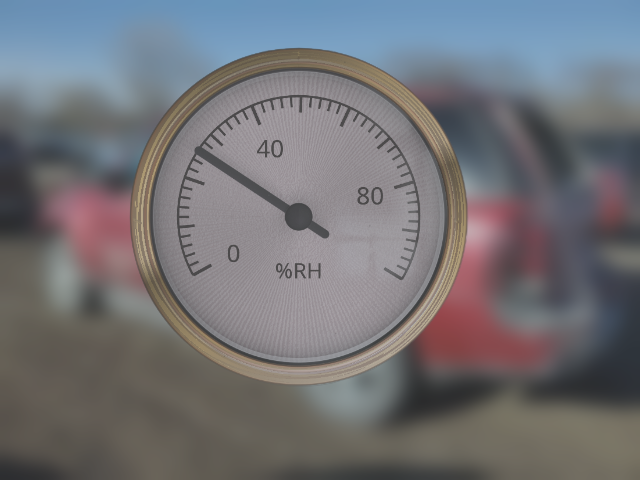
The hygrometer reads 26 %
